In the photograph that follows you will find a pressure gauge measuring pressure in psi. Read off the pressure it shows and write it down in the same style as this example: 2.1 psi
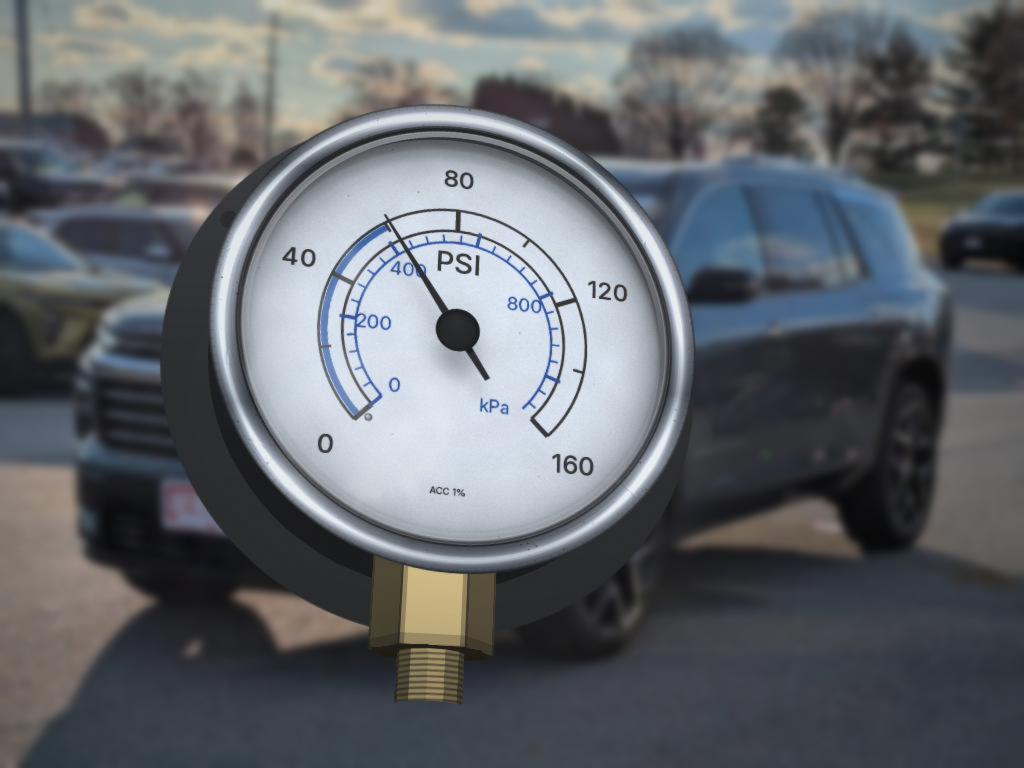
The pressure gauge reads 60 psi
